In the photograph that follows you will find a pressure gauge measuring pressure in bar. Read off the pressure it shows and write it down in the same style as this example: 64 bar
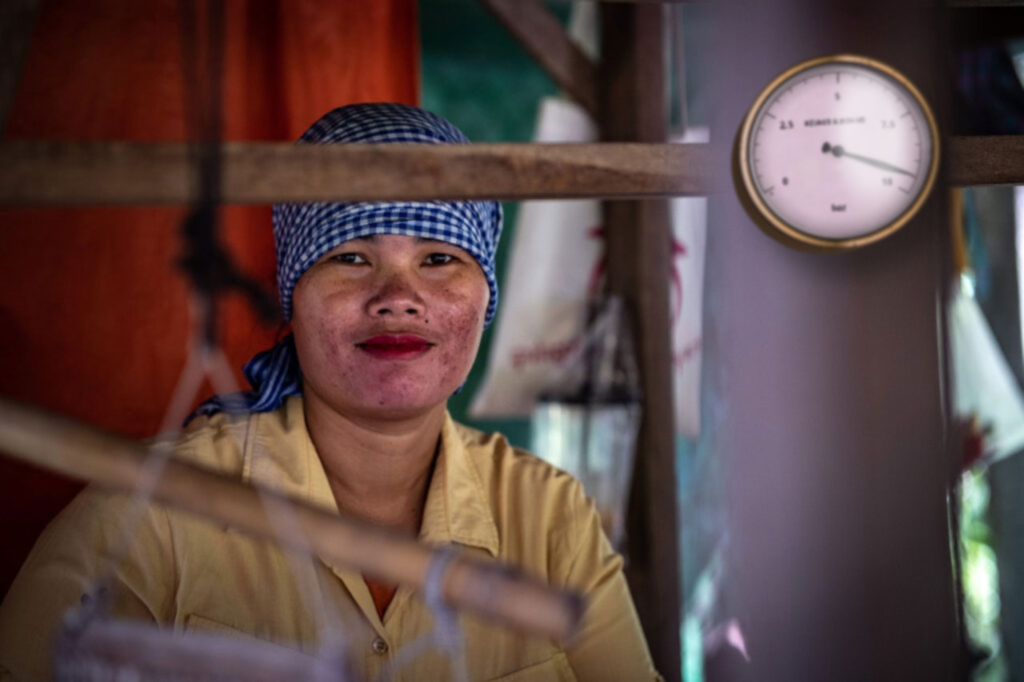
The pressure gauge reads 9.5 bar
